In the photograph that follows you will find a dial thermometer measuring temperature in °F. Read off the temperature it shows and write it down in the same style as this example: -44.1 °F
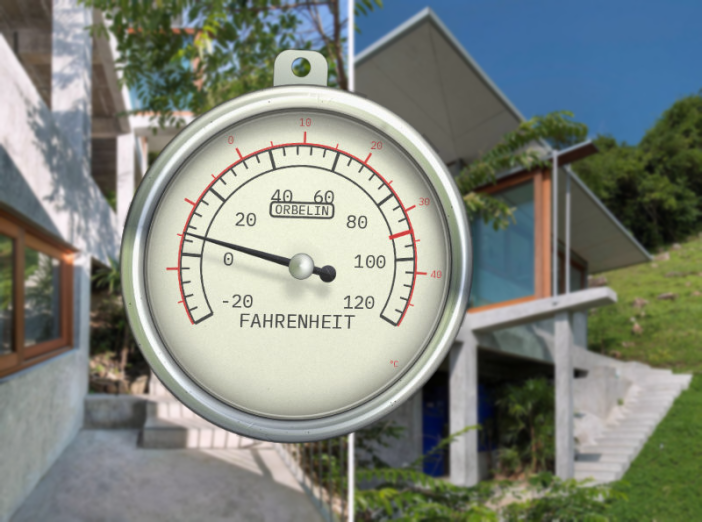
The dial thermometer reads 6 °F
